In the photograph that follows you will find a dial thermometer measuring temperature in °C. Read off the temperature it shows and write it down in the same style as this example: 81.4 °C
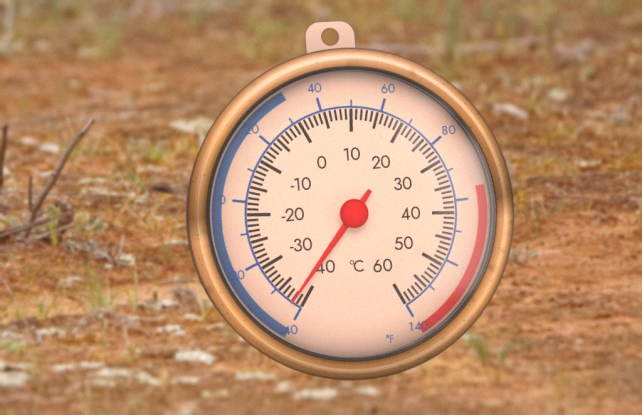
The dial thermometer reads -38 °C
